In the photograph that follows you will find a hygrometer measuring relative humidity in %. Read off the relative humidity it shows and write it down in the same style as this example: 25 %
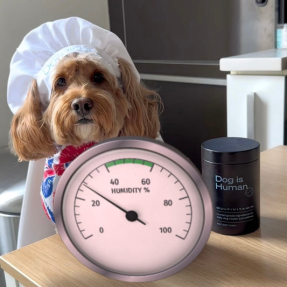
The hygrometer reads 28 %
